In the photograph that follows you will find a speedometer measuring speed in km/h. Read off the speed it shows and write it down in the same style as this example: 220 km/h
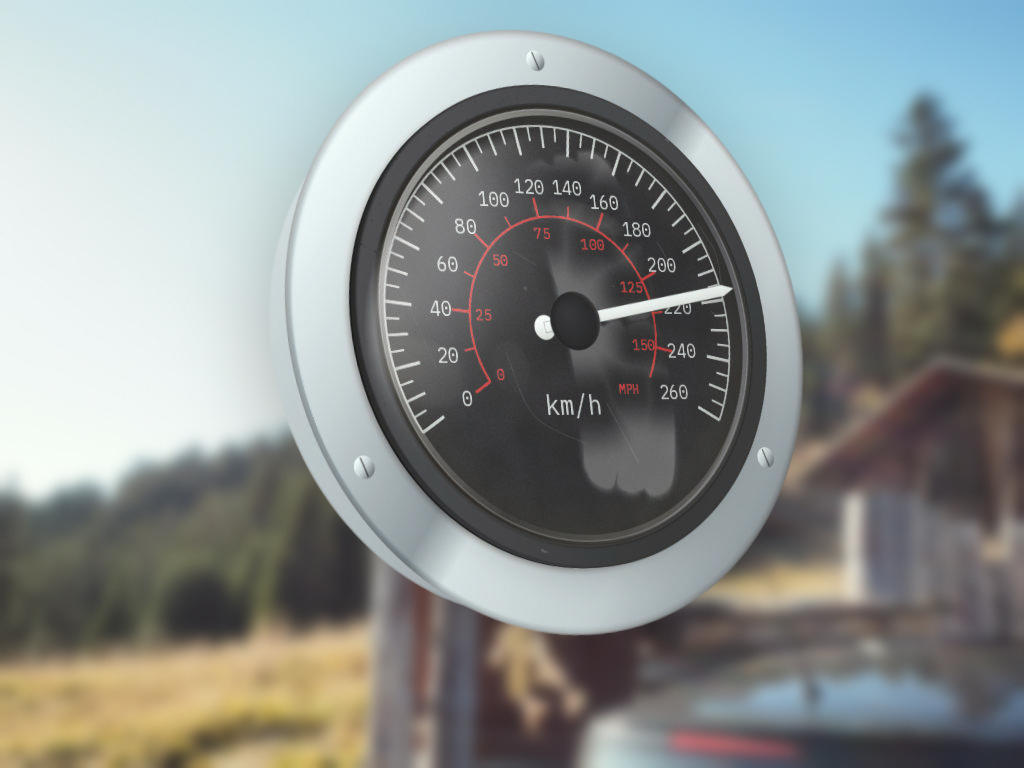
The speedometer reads 217.5 km/h
